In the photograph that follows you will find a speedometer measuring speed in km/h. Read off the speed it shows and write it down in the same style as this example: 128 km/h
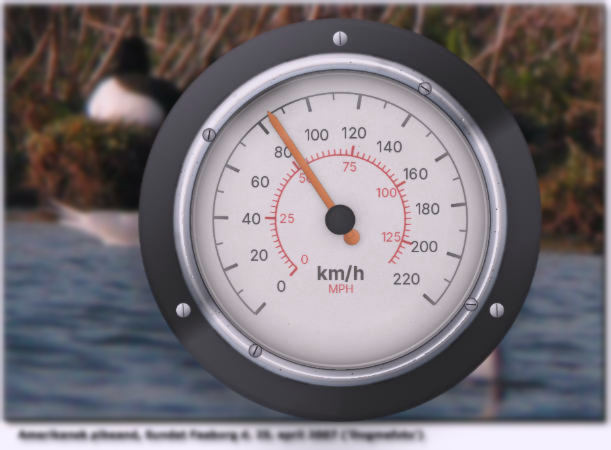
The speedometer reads 85 km/h
